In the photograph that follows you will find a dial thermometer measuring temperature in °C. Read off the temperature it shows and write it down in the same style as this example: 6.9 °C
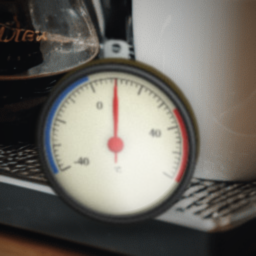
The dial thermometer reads 10 °C
